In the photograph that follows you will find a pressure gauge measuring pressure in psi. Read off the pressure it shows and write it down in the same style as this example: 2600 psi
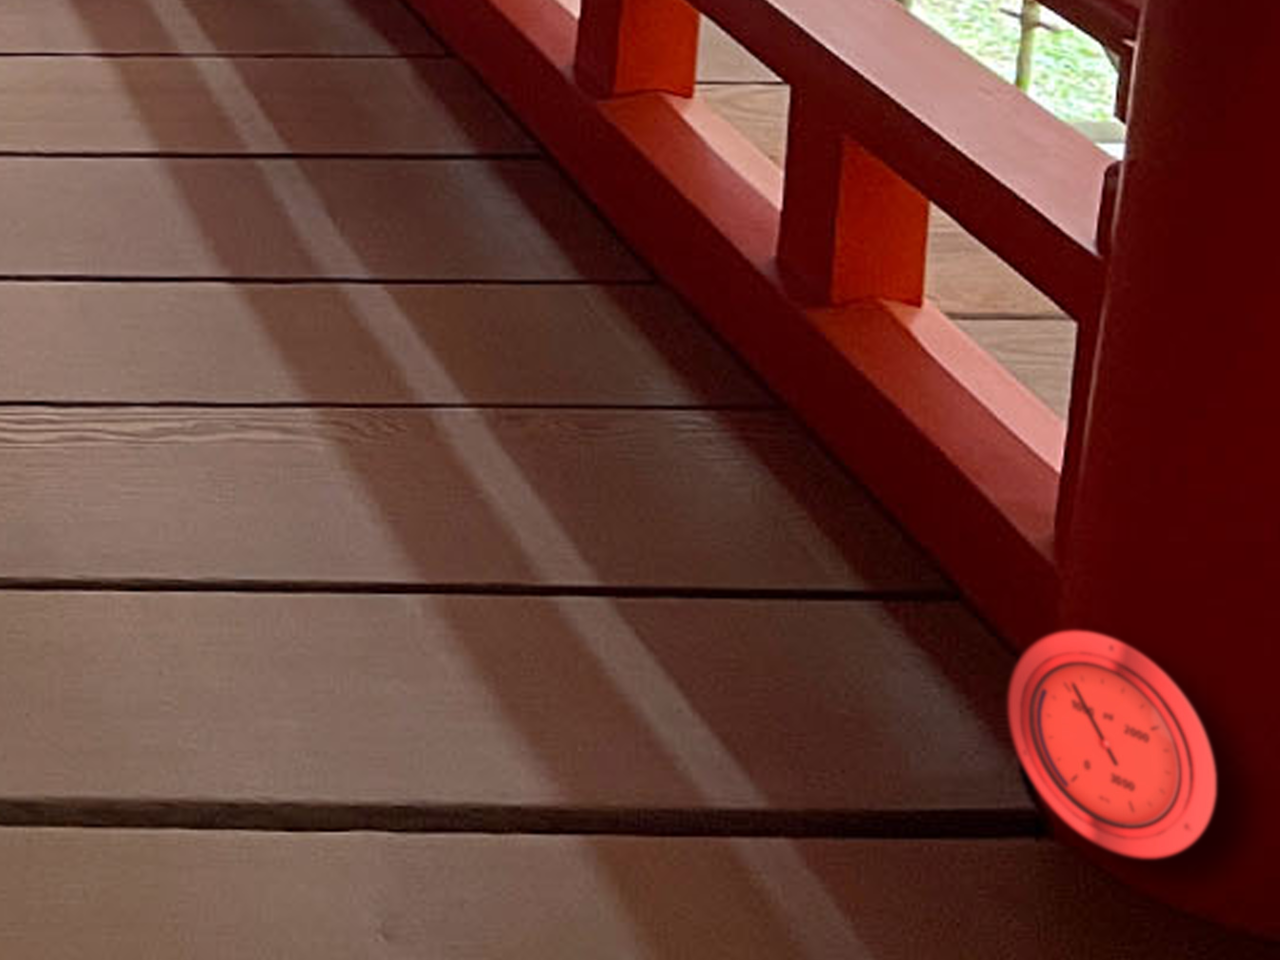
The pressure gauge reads 1100 psi
